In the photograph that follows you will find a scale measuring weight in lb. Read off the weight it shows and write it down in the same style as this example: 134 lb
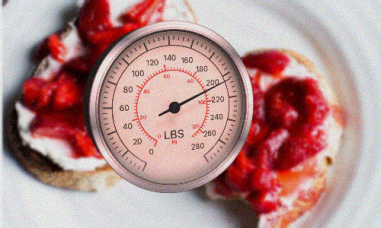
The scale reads 204 lb
